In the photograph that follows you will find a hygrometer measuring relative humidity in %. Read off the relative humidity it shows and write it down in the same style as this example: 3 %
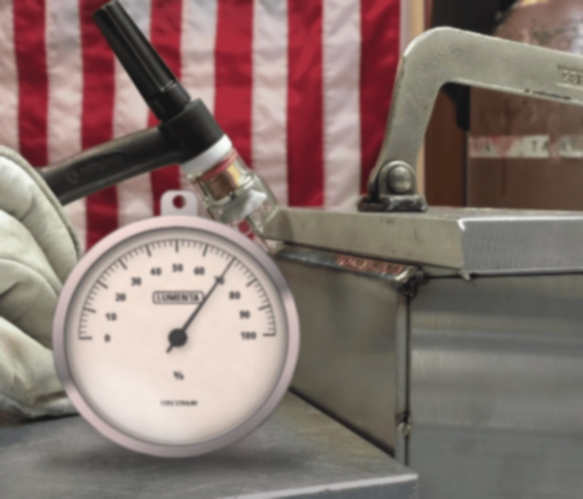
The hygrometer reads 70 %
